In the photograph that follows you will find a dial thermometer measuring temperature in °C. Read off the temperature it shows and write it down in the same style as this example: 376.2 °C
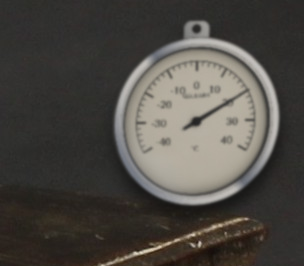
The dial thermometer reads 20 °C
